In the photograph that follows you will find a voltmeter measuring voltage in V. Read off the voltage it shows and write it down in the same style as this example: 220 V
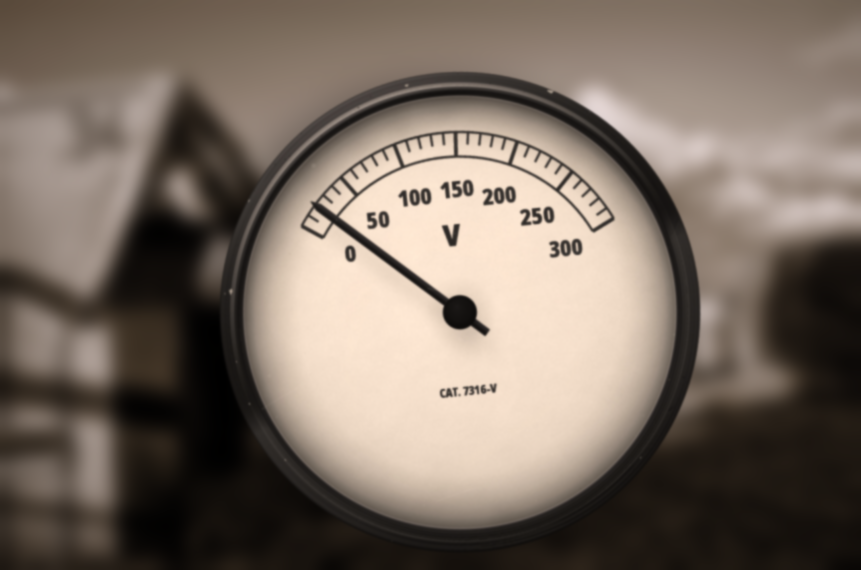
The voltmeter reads 20 V
